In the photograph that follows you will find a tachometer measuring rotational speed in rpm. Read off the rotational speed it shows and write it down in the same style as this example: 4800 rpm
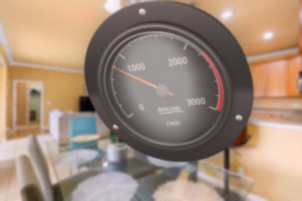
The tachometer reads 800 rpm
